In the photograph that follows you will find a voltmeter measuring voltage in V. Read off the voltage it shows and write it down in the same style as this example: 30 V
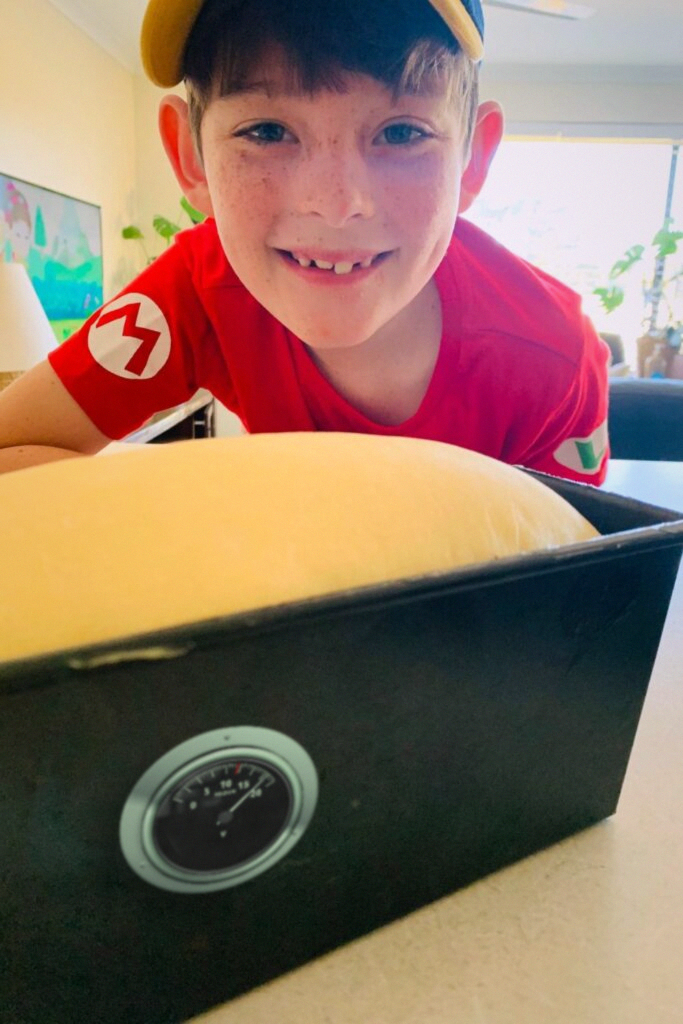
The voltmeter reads 17.5 V
